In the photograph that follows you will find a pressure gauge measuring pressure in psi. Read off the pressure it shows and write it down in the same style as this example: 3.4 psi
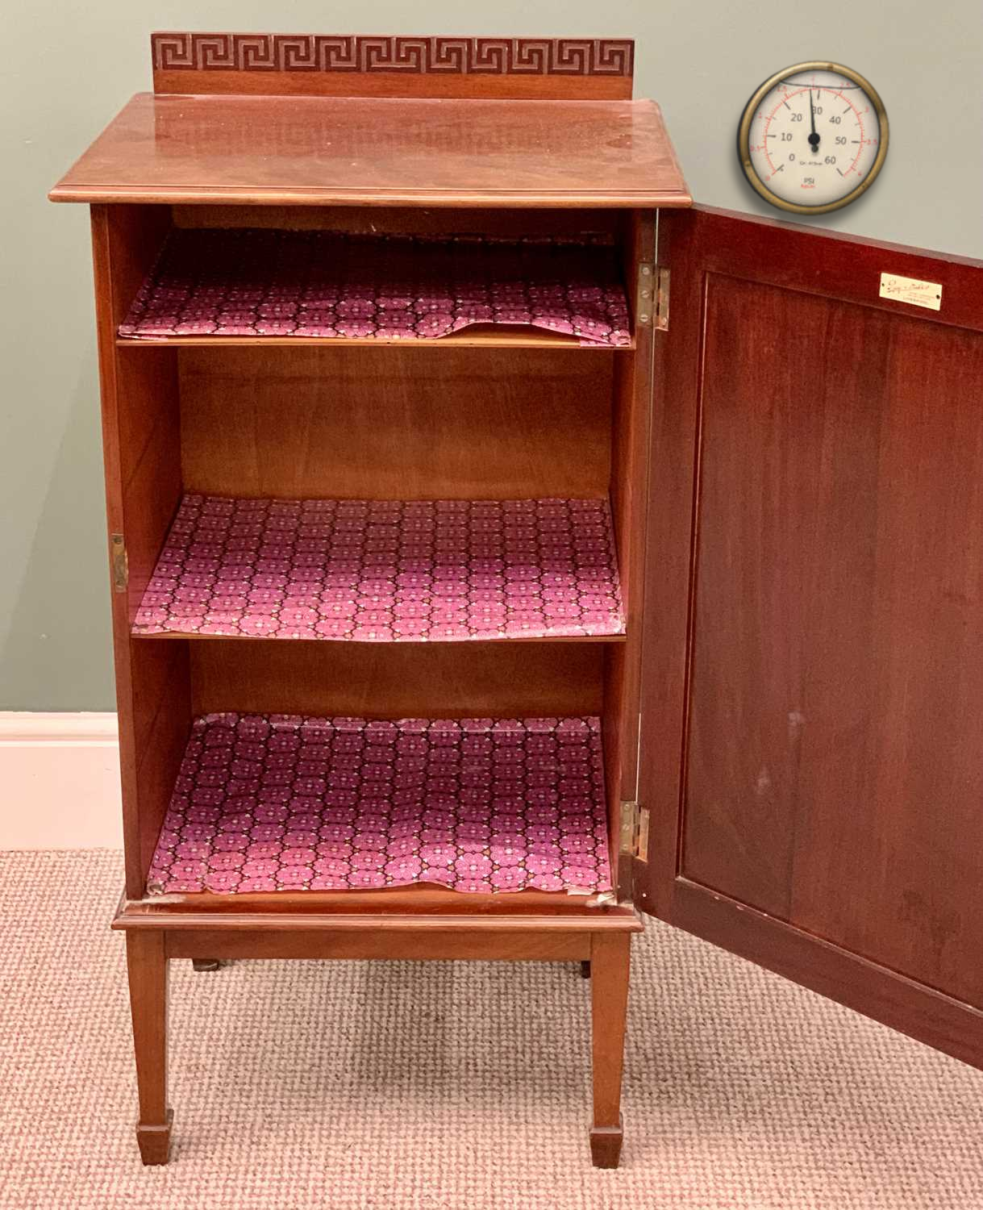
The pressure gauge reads 27.5 psi
